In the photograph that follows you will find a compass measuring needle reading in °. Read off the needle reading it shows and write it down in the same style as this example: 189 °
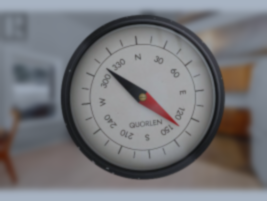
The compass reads 135 °
